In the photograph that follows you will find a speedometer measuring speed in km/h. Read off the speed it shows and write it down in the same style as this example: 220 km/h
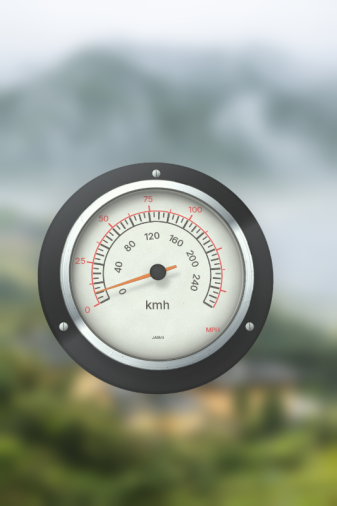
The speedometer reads 10 km/h
